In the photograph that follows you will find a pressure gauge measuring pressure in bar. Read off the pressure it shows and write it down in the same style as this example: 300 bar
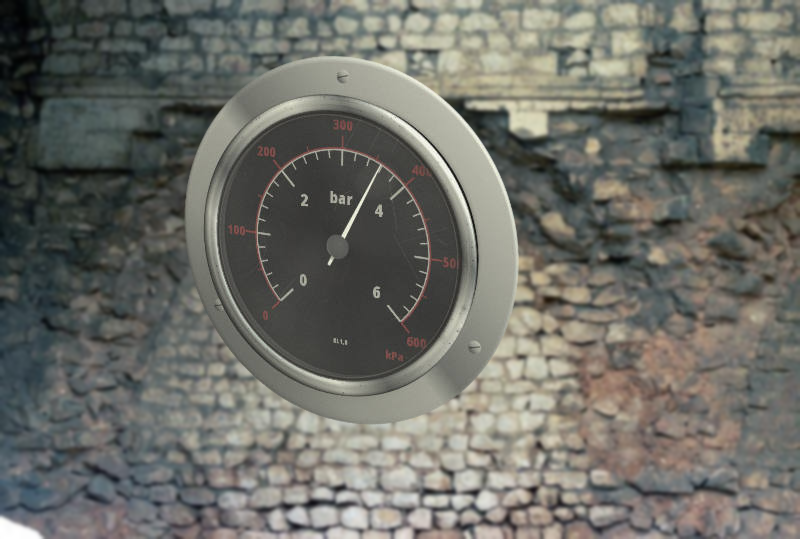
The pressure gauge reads 3.6 bar
